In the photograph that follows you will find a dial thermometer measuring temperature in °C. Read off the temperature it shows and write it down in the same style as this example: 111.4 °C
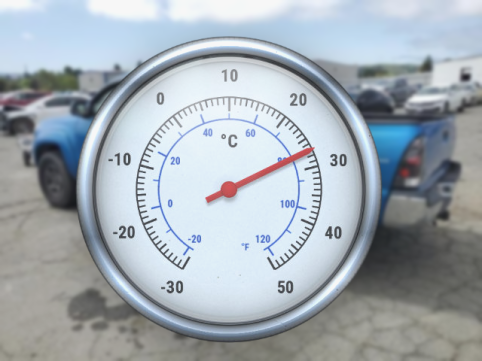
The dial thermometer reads 27 °C
